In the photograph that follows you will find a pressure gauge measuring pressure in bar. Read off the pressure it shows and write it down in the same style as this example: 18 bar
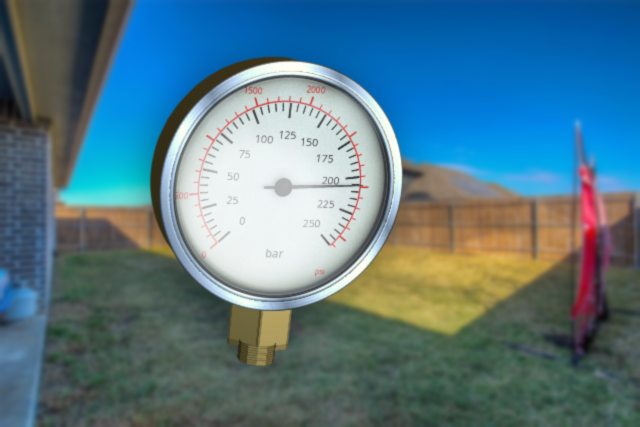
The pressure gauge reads 205 bar
